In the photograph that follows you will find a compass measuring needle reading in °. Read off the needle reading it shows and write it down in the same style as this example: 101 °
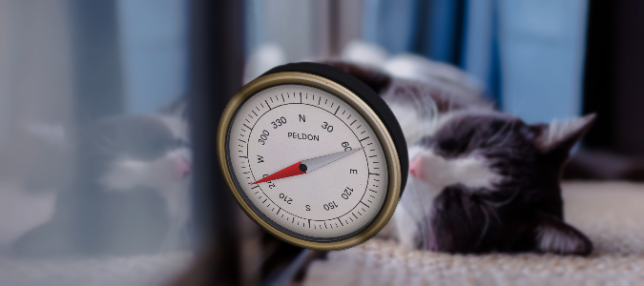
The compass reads 245 °
